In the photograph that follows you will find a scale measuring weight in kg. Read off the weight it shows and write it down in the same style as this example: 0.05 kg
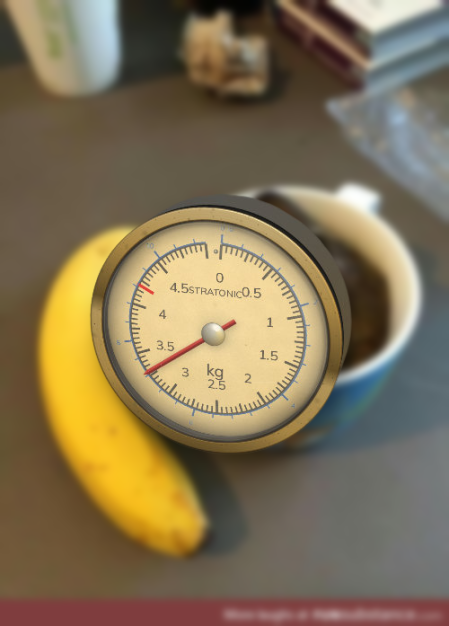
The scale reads 3.3 kg
